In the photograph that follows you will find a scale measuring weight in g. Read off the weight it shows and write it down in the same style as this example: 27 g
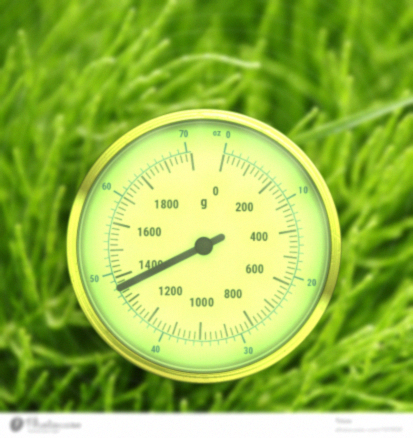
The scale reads 1360 g
